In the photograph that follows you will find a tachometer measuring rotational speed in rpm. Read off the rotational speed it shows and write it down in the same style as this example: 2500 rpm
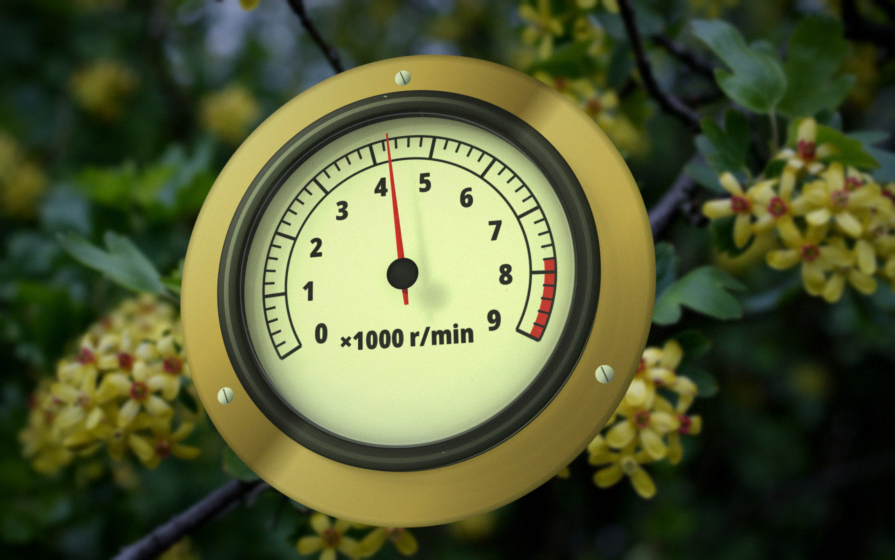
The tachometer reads 4300 rpm
